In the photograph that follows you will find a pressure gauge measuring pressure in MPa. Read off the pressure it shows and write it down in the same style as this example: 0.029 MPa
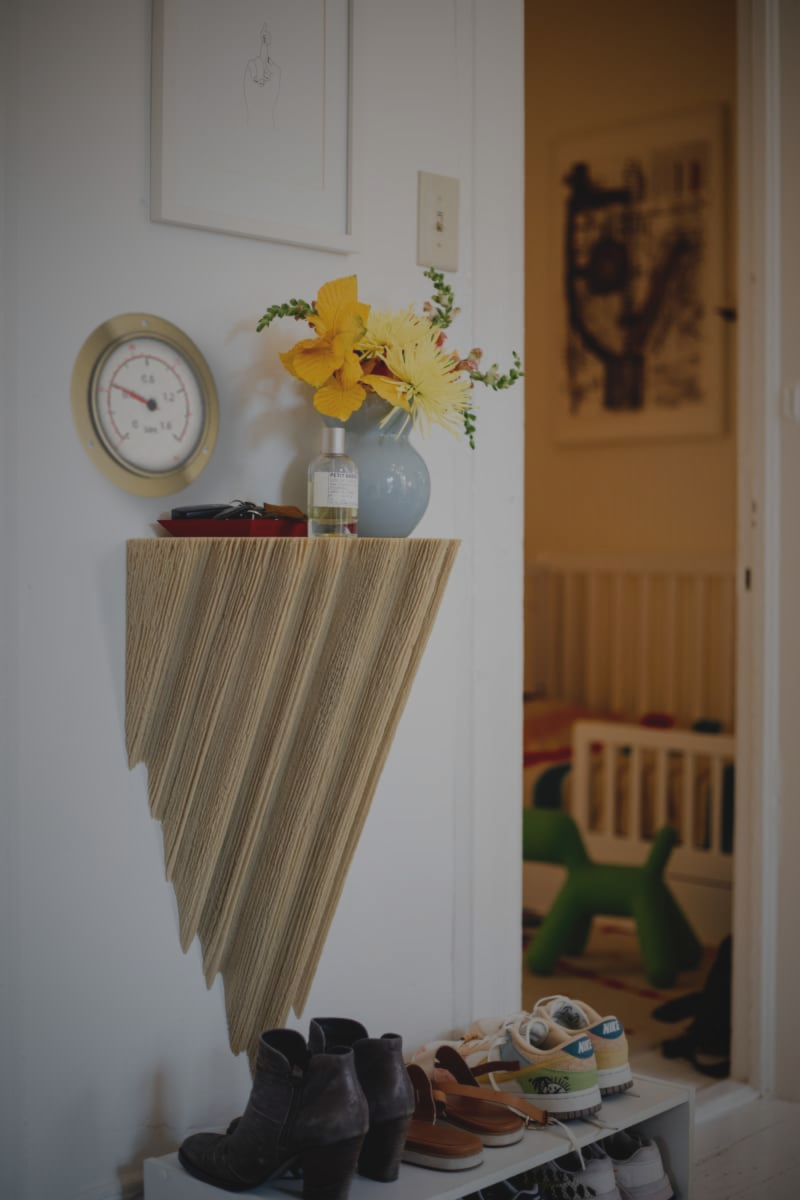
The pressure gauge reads 0.4 MPa
